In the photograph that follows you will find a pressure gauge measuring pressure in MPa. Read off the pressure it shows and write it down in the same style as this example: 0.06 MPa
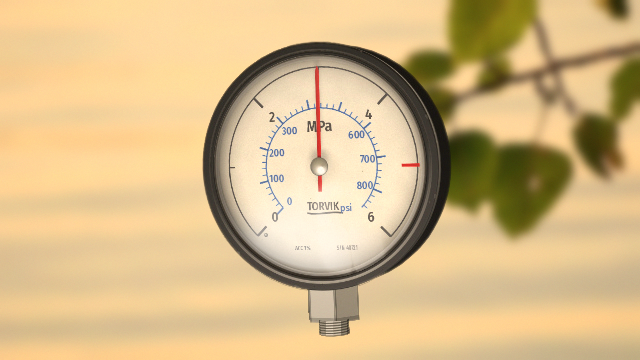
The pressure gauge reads 3 MPa
